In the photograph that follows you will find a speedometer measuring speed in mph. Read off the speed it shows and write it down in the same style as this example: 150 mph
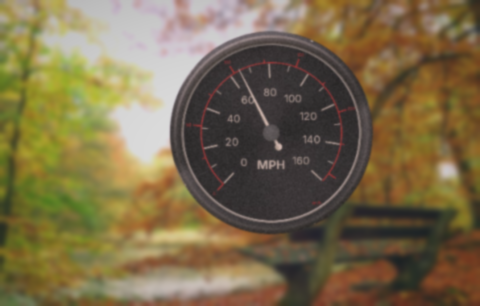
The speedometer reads 65 mph
